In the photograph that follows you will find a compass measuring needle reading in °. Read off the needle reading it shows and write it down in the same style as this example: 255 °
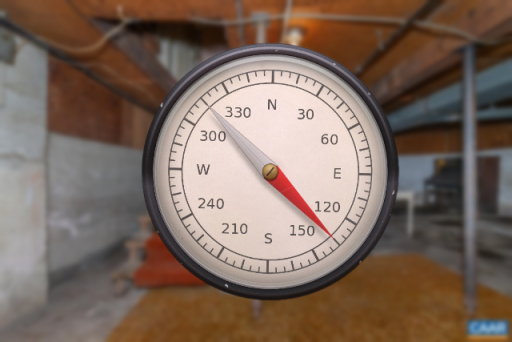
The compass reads 135 °
